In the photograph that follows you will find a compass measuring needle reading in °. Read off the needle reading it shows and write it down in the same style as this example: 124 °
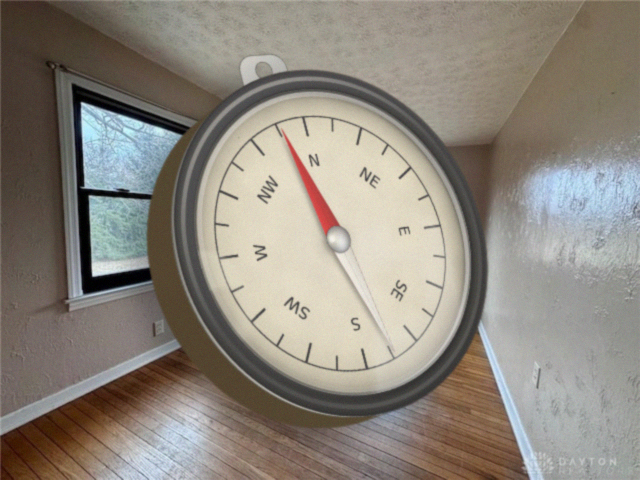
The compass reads 345 °
